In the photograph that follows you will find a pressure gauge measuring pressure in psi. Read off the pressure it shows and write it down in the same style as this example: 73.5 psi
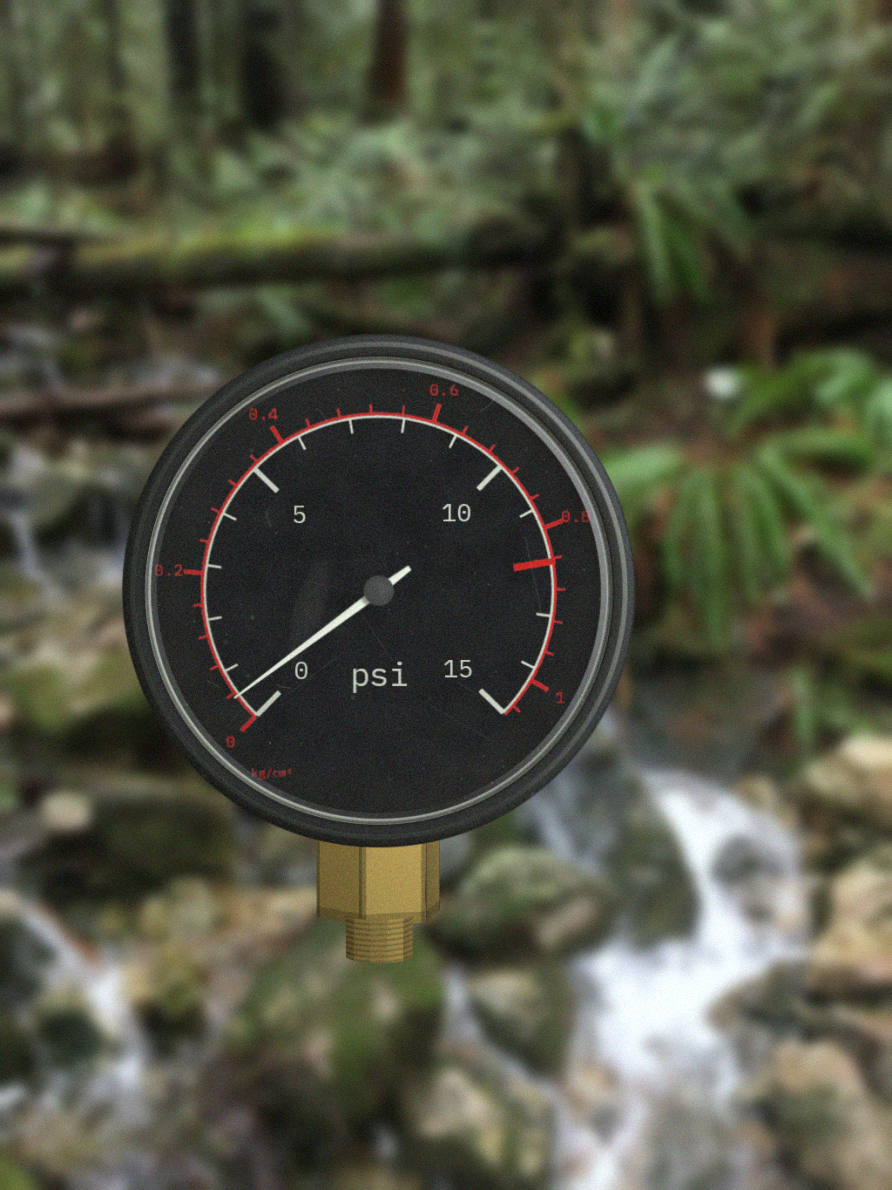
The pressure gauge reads 0.5 psi
